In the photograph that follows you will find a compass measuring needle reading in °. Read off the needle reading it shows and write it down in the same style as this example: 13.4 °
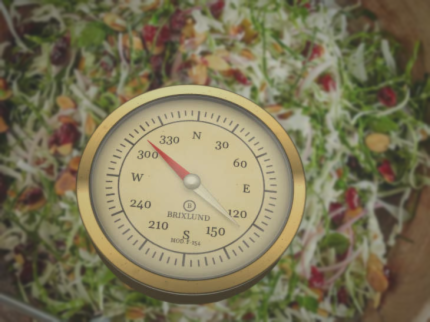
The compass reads 310 °
